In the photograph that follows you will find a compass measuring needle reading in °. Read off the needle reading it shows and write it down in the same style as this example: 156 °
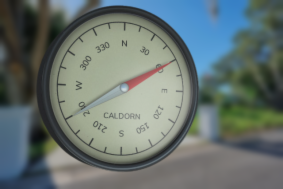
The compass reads 60 °
